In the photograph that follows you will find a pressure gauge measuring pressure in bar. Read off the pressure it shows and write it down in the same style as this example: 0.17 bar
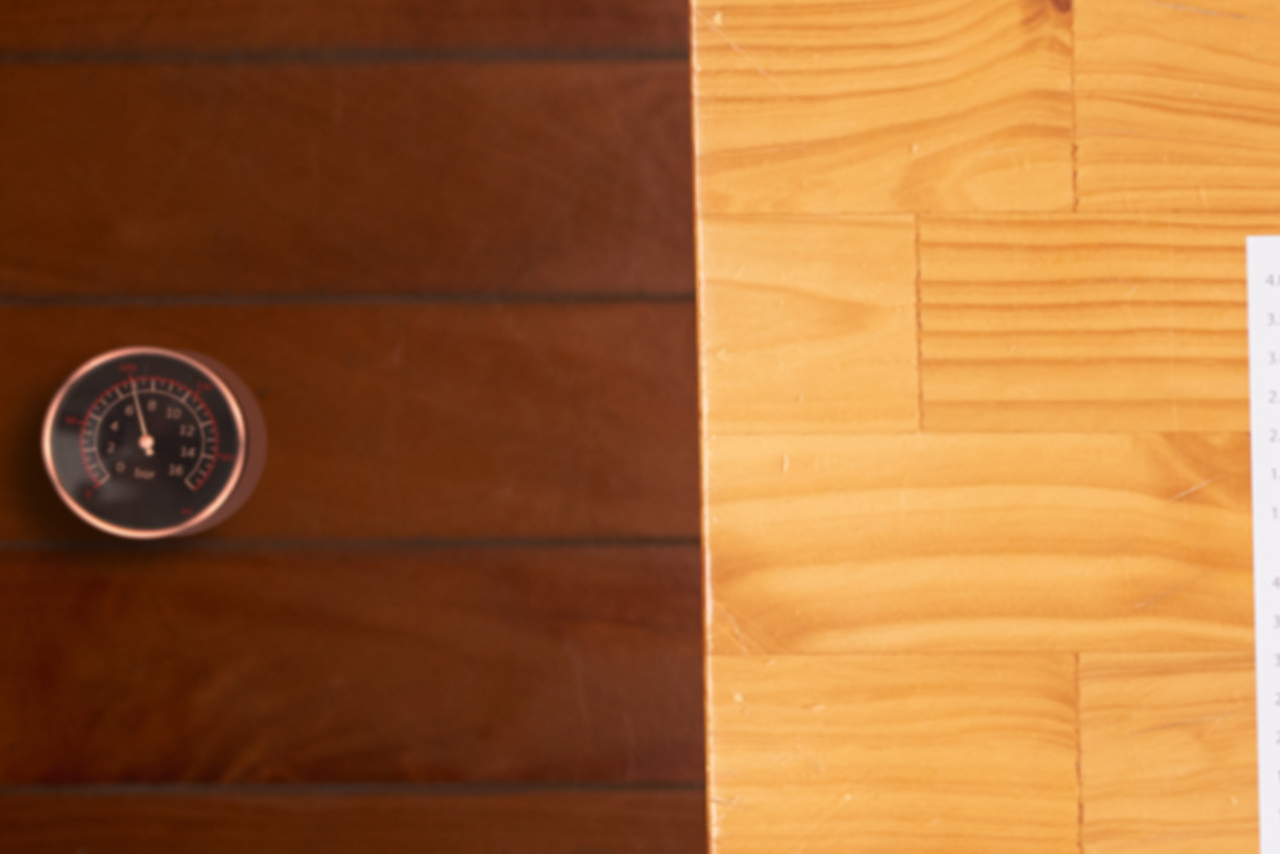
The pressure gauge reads 7 bar
